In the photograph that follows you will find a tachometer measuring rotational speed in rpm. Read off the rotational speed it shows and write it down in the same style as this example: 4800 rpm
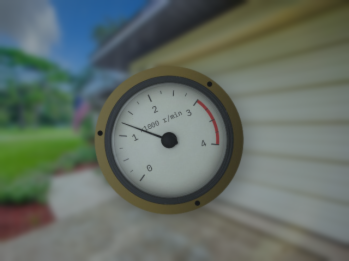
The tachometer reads 1250 rpm
